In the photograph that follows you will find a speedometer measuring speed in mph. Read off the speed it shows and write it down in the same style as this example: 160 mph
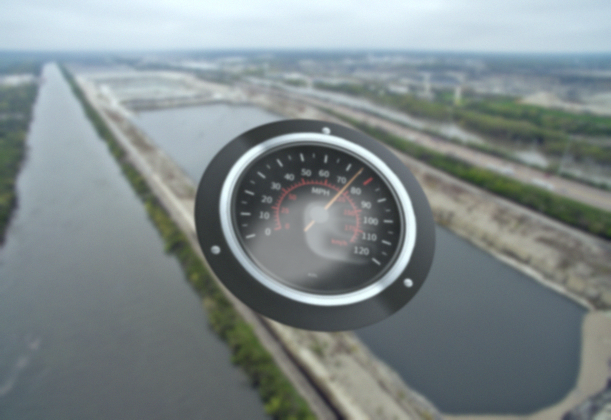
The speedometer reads 75 mph
